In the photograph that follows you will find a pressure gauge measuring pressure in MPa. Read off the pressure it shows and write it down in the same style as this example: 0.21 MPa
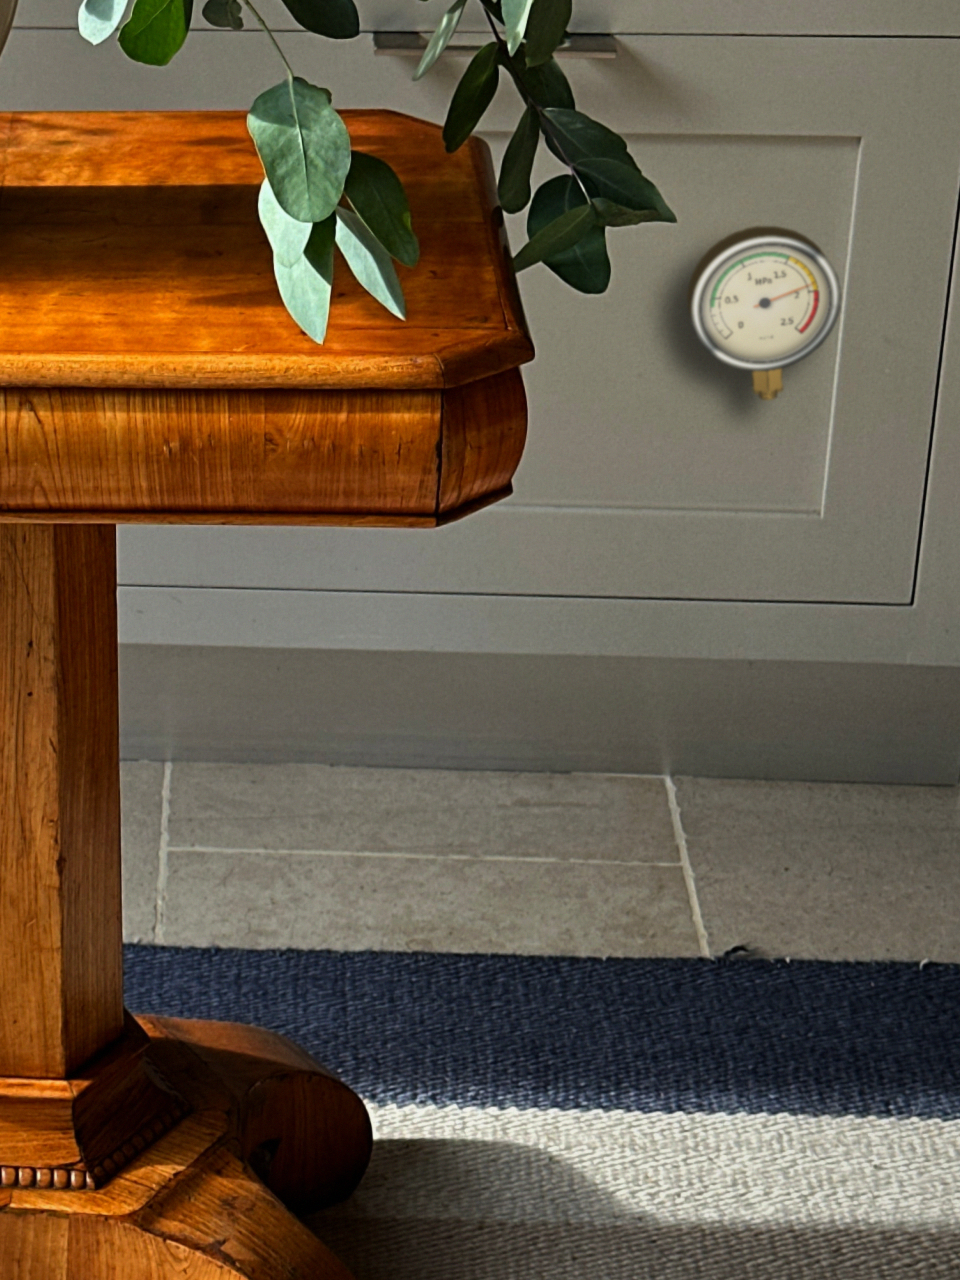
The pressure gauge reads 1.9 MPa
